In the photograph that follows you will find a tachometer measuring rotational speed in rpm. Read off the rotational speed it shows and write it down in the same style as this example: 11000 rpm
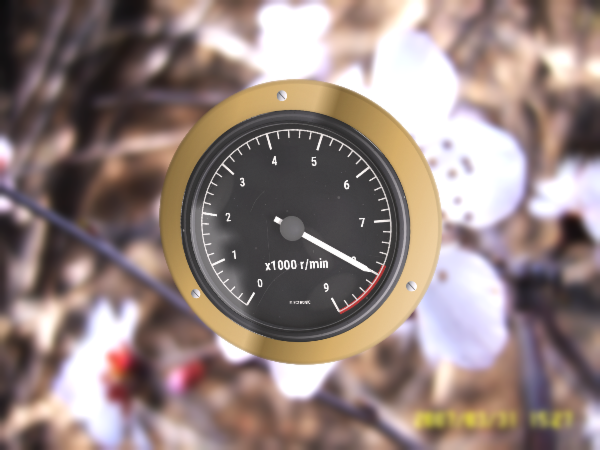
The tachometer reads 8000 rpm
